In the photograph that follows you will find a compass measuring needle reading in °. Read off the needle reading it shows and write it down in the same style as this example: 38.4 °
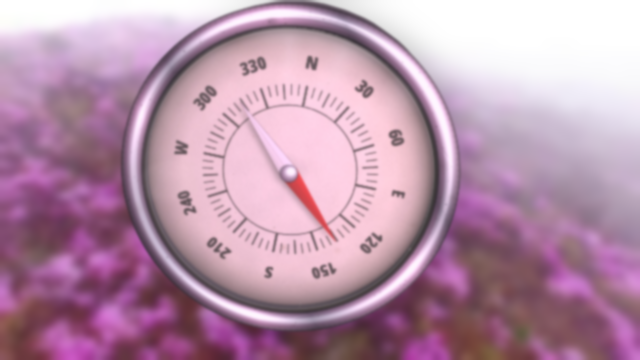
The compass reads 135 °
